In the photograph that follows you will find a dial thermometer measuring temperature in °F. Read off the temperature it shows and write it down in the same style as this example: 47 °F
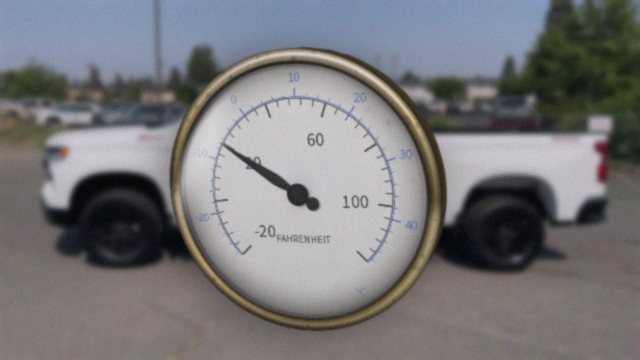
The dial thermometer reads 20 °F
